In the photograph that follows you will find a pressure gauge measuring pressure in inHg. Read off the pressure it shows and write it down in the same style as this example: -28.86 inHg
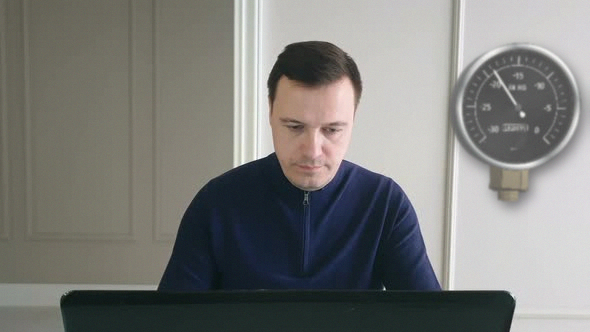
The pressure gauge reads -19 inHg
